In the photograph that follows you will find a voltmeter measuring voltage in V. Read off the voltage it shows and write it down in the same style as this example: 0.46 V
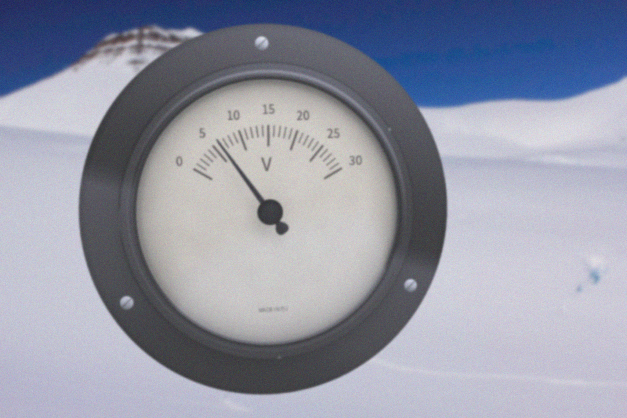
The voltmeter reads 6 V
